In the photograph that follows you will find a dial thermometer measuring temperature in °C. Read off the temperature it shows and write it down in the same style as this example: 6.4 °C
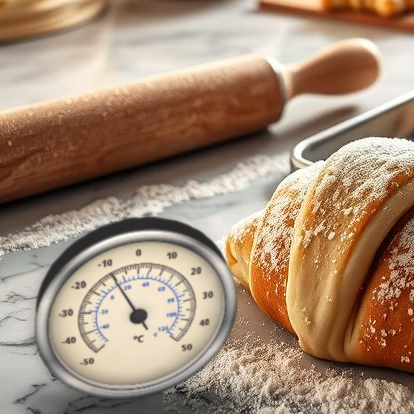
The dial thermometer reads -10 °C
